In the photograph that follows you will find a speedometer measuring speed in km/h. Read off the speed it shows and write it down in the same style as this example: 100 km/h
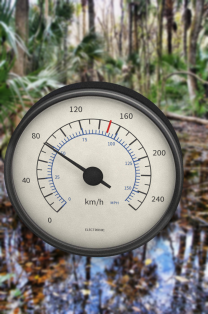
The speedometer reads 80 km/h
